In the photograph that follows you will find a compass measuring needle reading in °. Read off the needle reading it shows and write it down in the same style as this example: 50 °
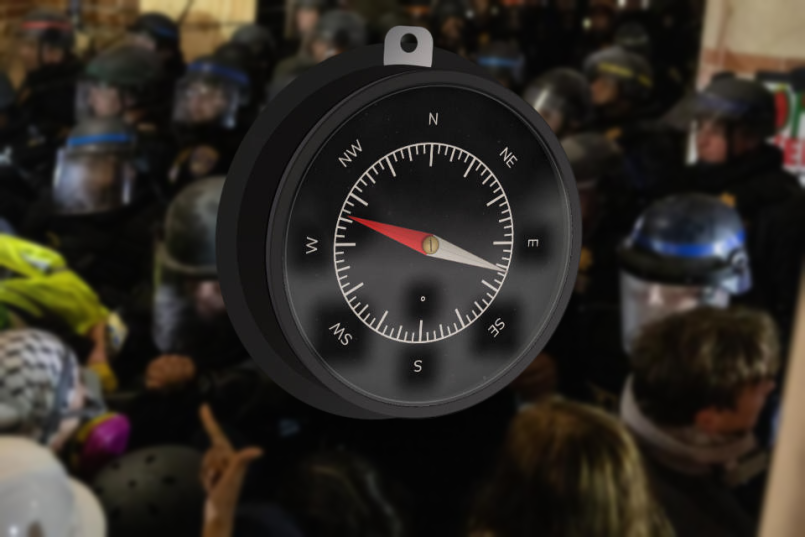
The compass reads 287.5 °
